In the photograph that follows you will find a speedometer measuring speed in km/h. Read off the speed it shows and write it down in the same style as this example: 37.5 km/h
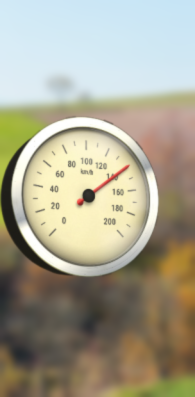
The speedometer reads 140 km/h
